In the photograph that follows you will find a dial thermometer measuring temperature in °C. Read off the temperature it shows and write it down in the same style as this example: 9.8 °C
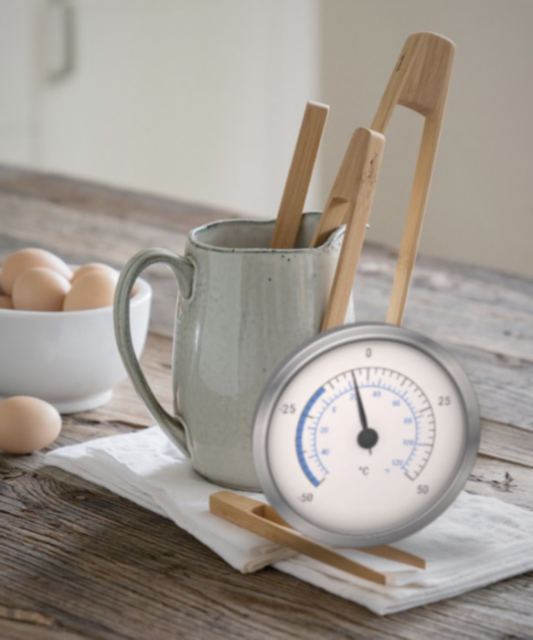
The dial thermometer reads -5 °C
